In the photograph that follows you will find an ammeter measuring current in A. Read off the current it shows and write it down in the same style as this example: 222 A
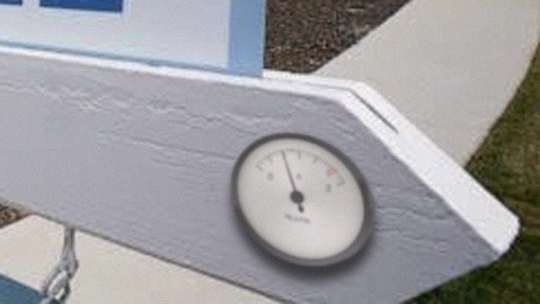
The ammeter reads 1 A
